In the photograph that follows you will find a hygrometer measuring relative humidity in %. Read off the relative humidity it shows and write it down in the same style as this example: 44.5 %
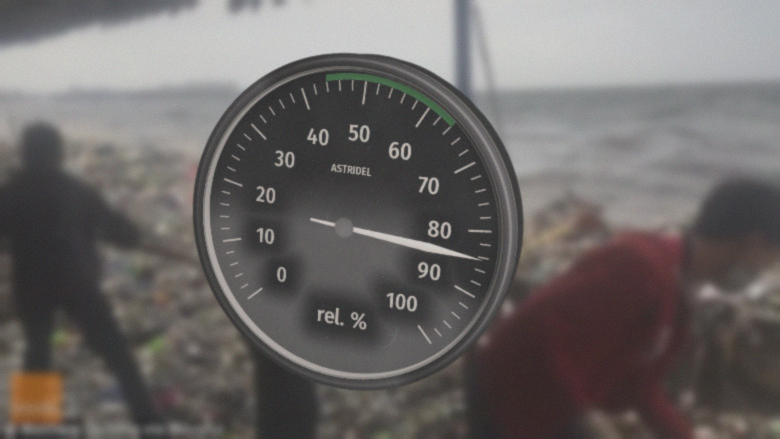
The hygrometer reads 84 %
